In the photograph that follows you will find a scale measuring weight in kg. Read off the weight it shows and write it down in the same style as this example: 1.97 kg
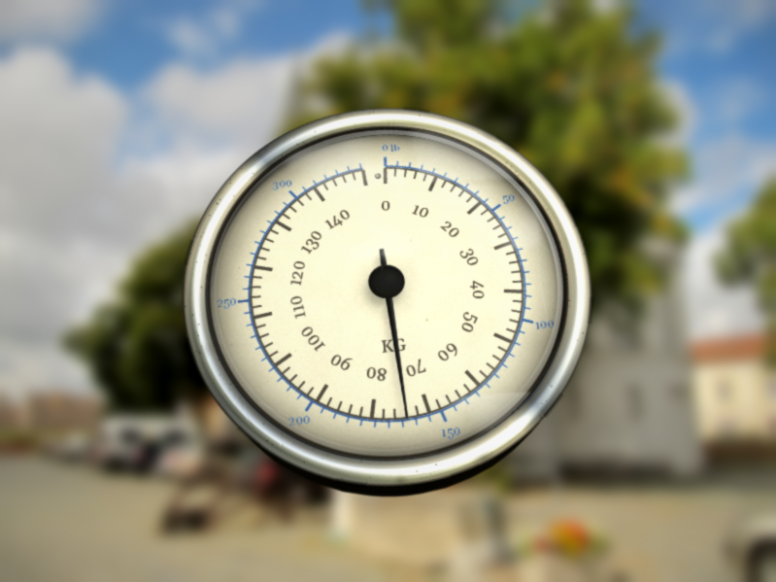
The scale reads 74 kg
